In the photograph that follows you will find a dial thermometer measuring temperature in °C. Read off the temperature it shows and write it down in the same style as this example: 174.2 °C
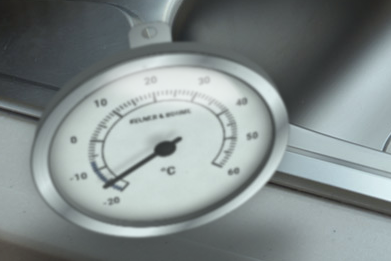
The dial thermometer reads -15 °C
